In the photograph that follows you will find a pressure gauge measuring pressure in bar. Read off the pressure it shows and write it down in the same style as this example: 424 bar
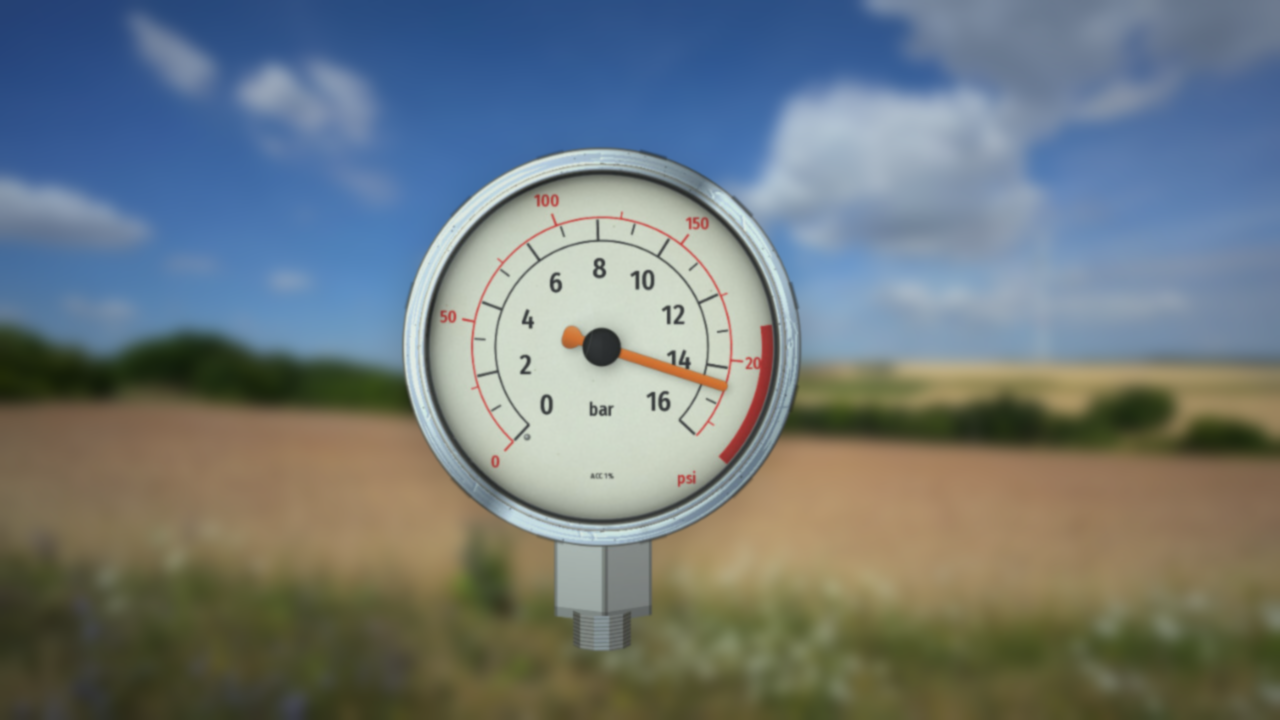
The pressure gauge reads 14.5 bar
